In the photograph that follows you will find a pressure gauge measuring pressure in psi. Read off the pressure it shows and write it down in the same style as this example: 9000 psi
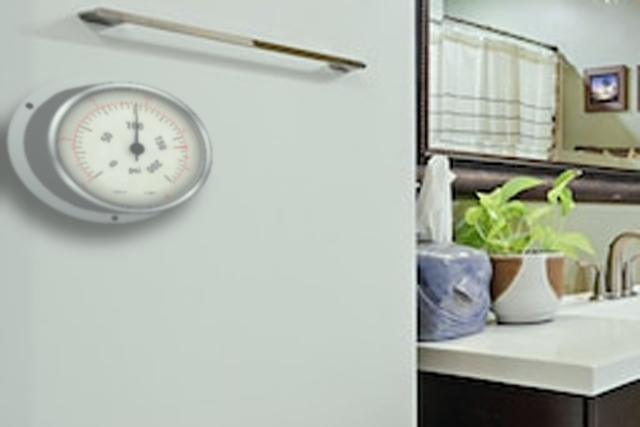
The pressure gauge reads 100 psi
